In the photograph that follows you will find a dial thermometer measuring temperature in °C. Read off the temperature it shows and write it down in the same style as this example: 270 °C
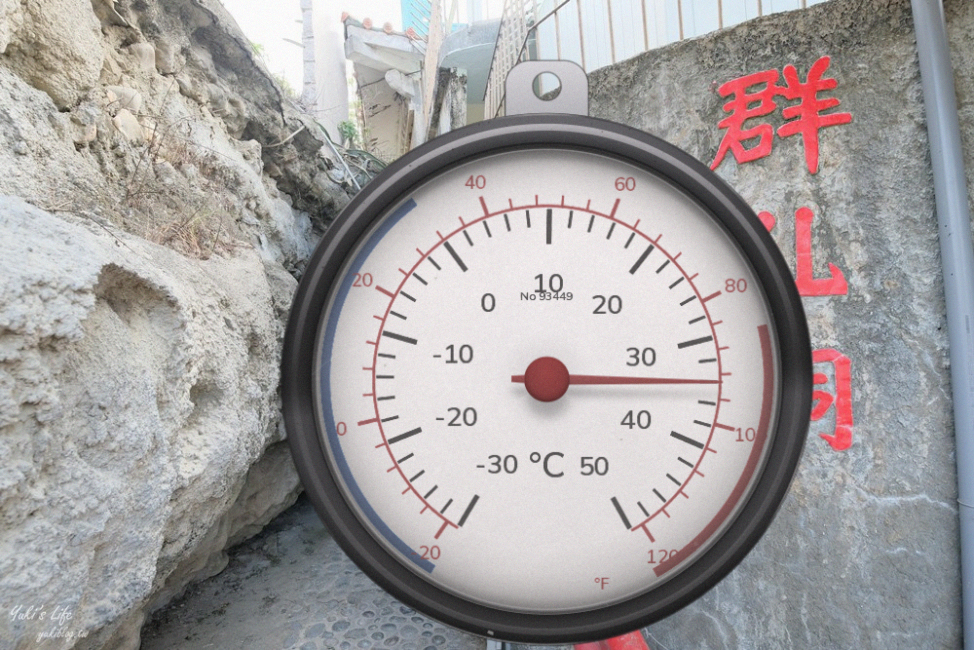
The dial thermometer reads 34 °C
